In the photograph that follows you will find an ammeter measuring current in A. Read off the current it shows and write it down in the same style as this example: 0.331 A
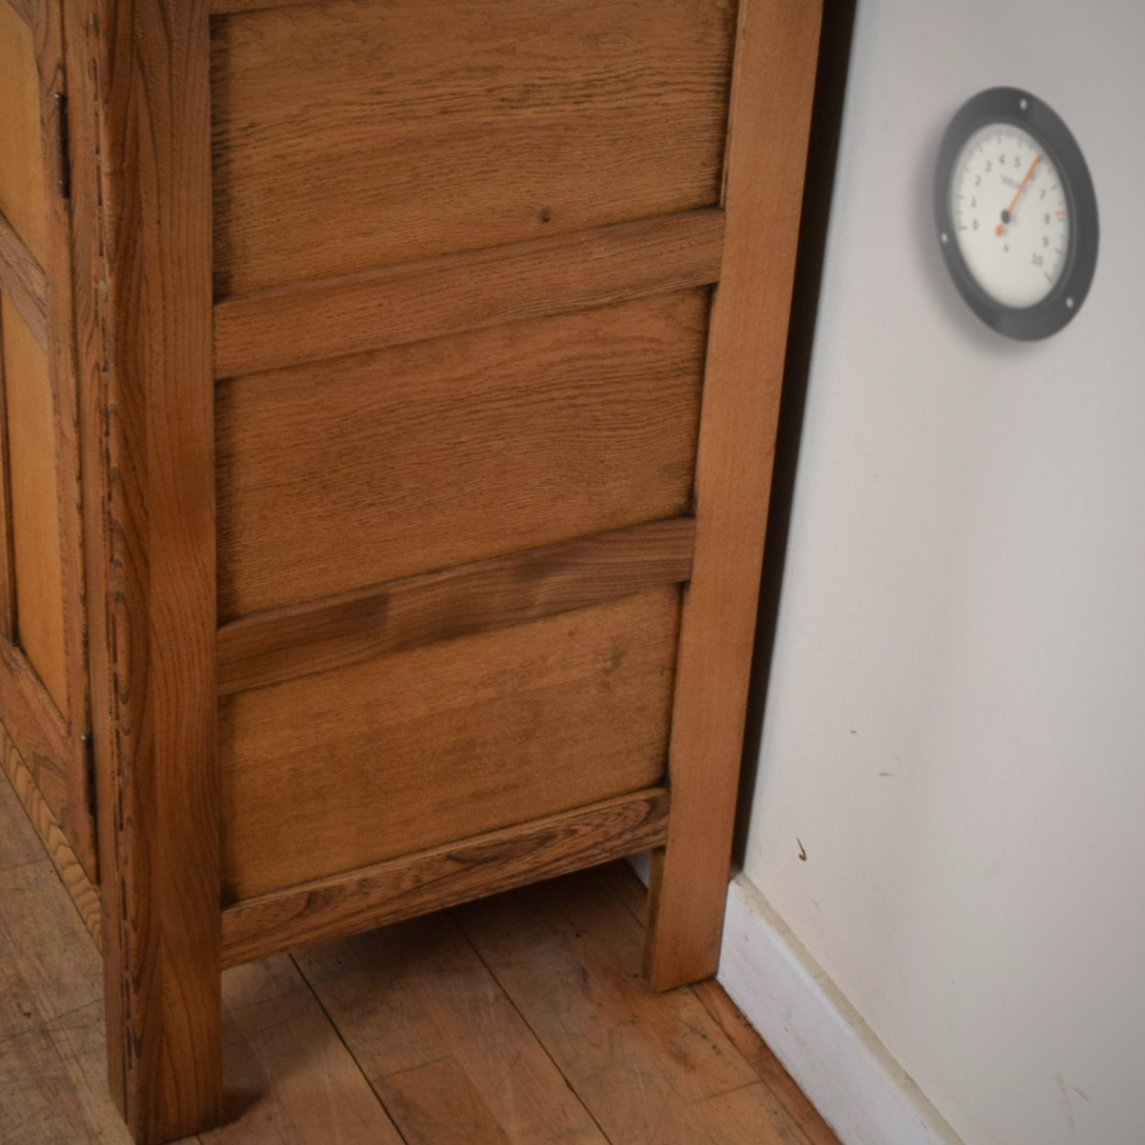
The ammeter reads 6 A
